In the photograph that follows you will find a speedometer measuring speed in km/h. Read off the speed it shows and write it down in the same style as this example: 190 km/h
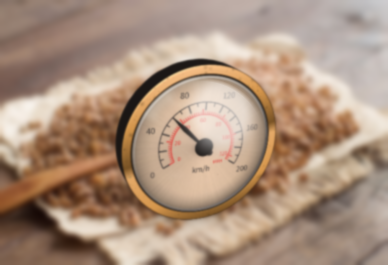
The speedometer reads 60 km/h
